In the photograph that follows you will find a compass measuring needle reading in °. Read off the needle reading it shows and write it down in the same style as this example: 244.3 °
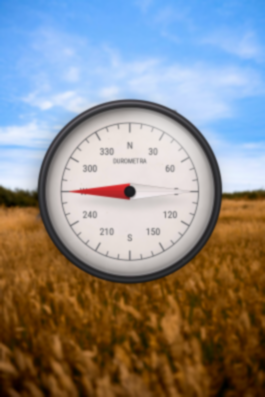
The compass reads 270 °
